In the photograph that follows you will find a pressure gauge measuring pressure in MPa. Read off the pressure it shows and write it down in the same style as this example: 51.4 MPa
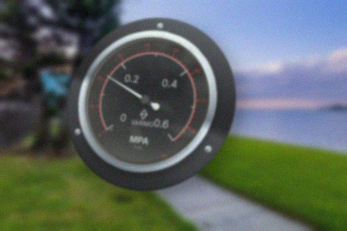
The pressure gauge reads 0.15 MPa
